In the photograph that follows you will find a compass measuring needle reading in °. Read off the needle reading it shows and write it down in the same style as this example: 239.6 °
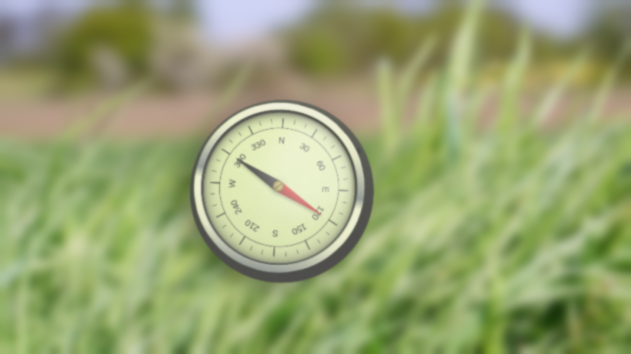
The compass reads 120 °
